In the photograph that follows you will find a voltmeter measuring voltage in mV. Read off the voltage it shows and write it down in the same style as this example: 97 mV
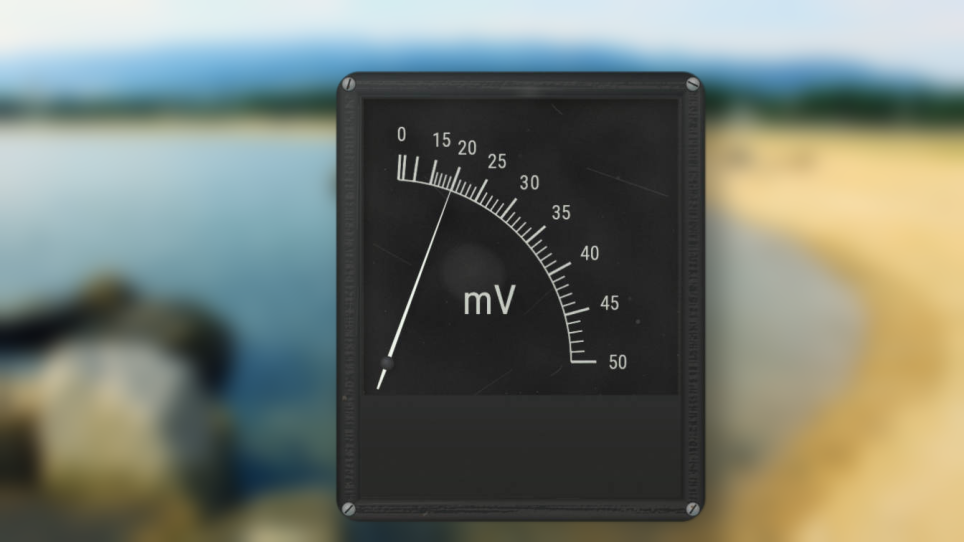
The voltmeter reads 20 mV
